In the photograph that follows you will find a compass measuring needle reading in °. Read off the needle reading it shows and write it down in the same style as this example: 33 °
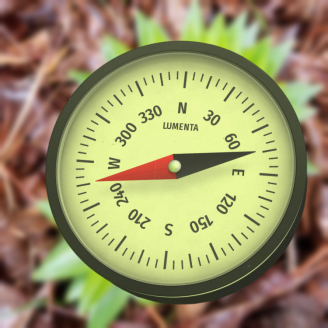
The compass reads 255 °
